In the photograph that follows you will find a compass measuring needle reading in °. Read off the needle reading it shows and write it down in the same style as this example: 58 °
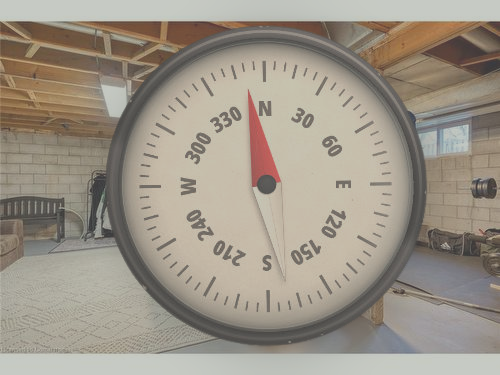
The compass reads 350 °
